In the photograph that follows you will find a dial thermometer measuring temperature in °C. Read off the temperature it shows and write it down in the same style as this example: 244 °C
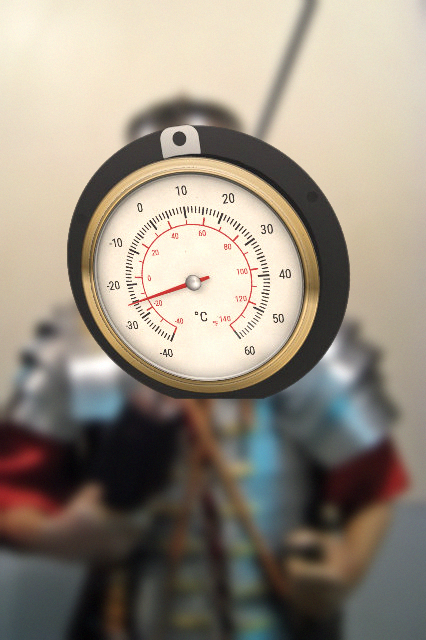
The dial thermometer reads -25 °C
